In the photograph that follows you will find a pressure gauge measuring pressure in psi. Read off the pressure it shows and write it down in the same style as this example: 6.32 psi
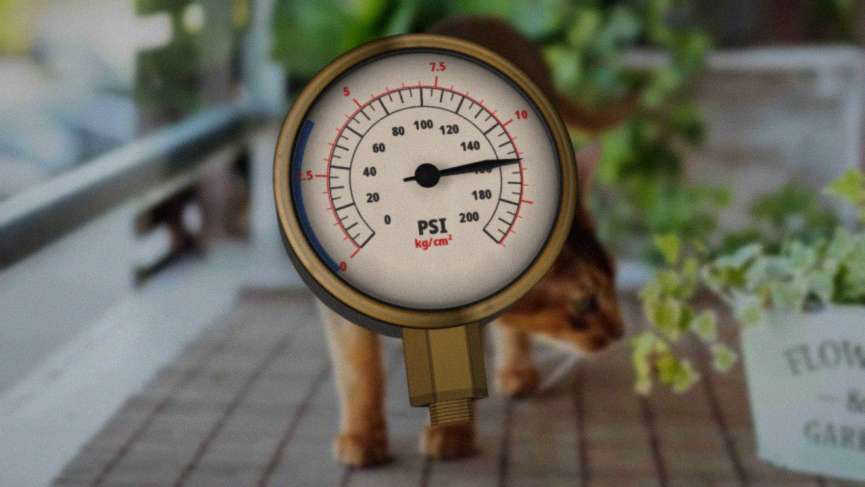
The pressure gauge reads 160 psi
